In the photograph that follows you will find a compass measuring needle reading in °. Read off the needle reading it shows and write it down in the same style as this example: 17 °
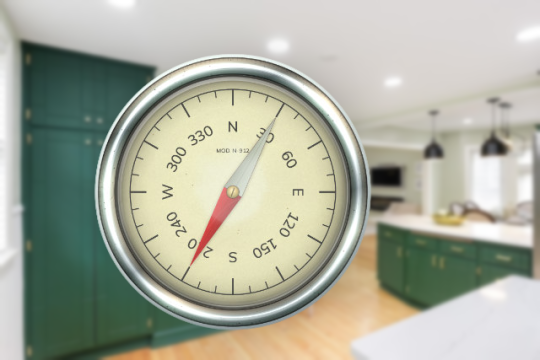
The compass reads 210 °
